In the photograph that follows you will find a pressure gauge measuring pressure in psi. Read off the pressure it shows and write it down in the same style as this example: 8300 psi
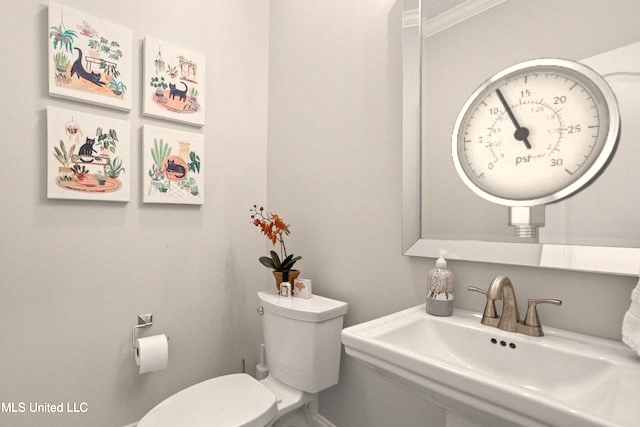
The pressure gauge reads 12 psi
